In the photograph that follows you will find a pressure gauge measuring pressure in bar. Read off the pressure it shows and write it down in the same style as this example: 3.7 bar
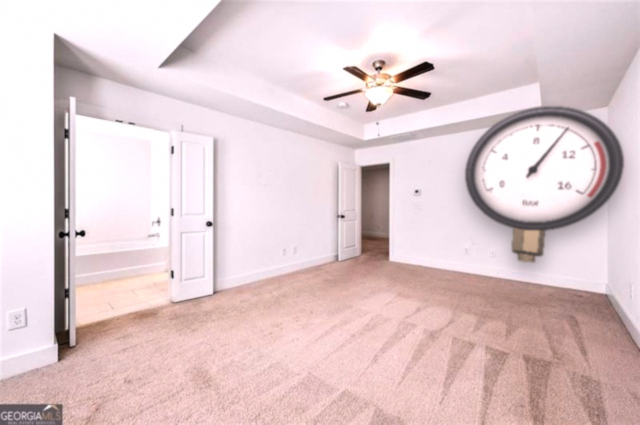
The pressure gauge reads 10 bar
